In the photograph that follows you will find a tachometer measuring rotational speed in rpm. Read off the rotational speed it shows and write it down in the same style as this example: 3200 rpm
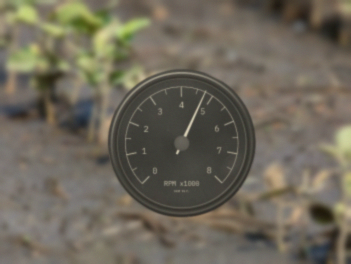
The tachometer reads 4750 rpm
